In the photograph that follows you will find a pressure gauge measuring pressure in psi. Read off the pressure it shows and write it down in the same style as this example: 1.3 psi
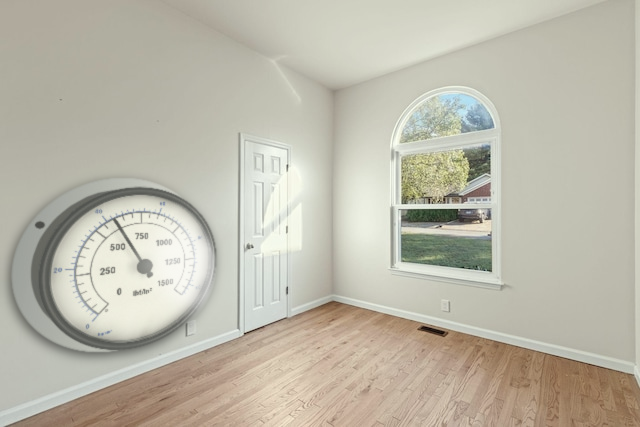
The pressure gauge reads 600 psi
